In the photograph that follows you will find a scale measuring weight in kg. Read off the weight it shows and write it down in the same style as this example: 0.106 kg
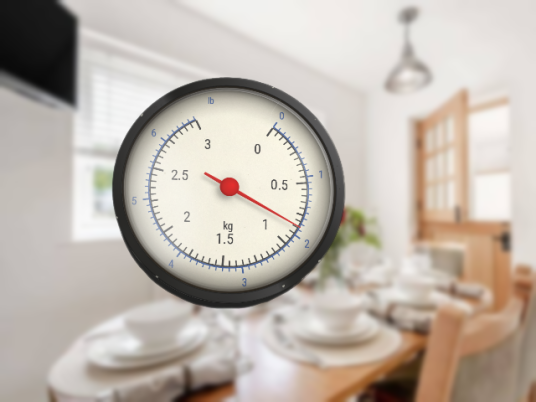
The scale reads 0.85 kg
